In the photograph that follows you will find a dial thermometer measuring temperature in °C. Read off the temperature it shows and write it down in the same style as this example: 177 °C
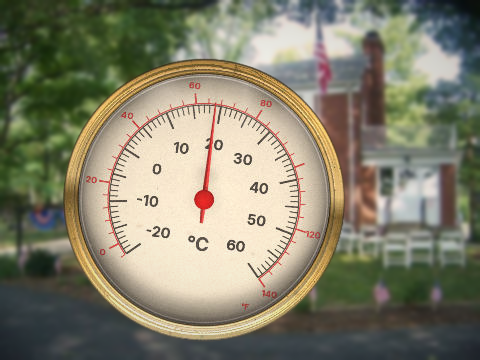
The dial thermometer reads 19 °C
